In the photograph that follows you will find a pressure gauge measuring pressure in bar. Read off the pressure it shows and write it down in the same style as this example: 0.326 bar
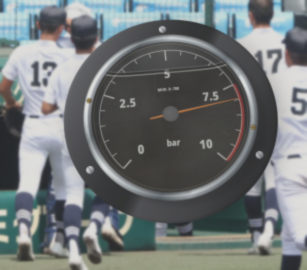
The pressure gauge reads 8 bar
